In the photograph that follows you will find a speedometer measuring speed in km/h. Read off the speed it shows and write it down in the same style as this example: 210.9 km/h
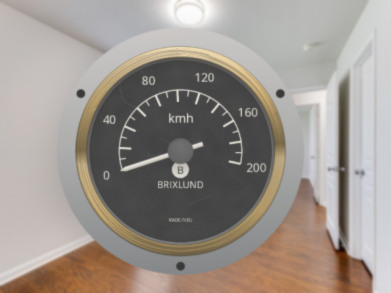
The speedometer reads 0 km/h
